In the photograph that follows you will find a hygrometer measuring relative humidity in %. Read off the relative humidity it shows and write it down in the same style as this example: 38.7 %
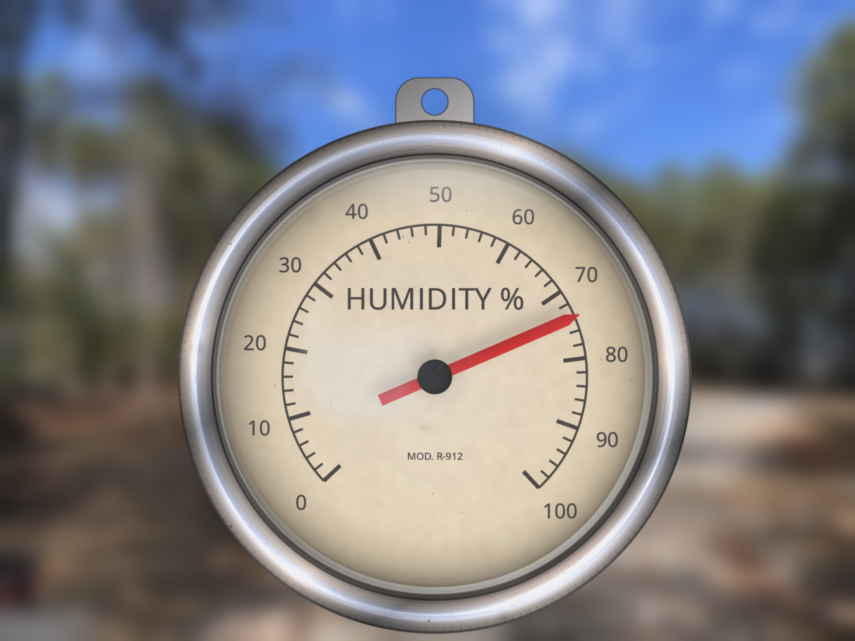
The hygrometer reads 74 %
